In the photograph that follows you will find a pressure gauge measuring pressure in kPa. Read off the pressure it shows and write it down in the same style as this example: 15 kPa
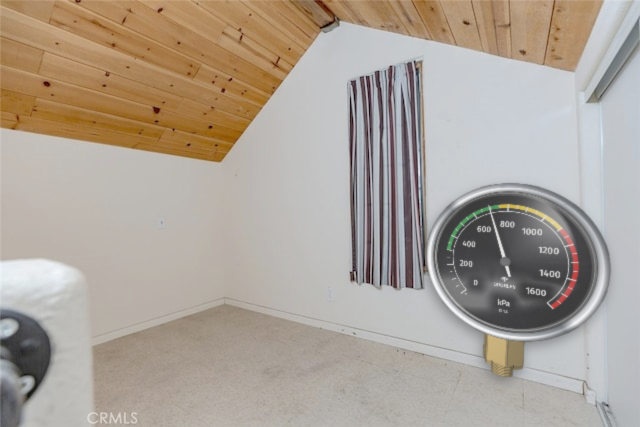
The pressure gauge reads 700 kPa
